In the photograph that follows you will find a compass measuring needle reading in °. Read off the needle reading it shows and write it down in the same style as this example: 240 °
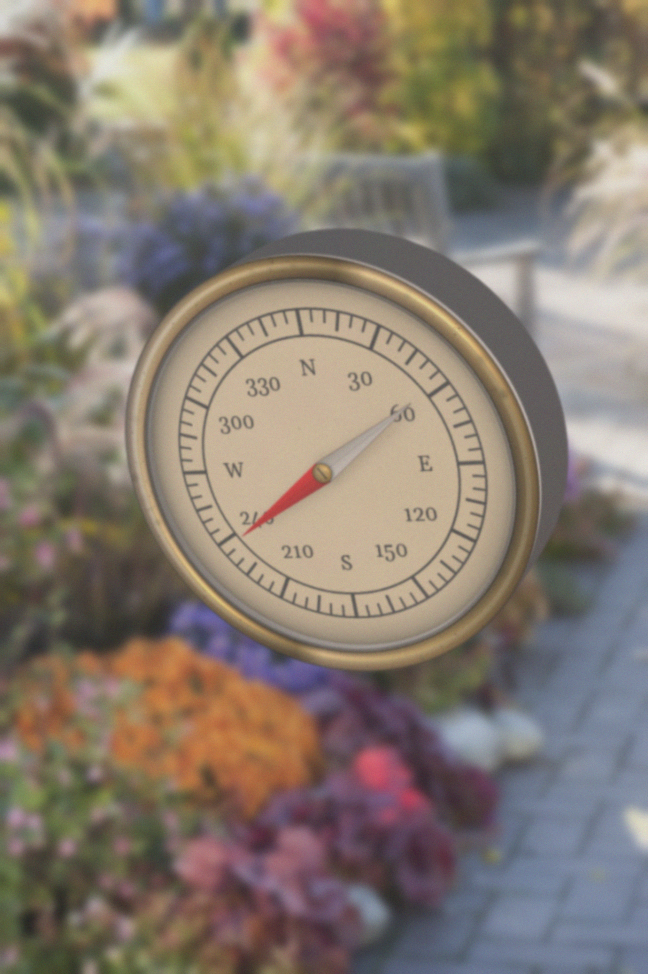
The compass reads 237.5 °
